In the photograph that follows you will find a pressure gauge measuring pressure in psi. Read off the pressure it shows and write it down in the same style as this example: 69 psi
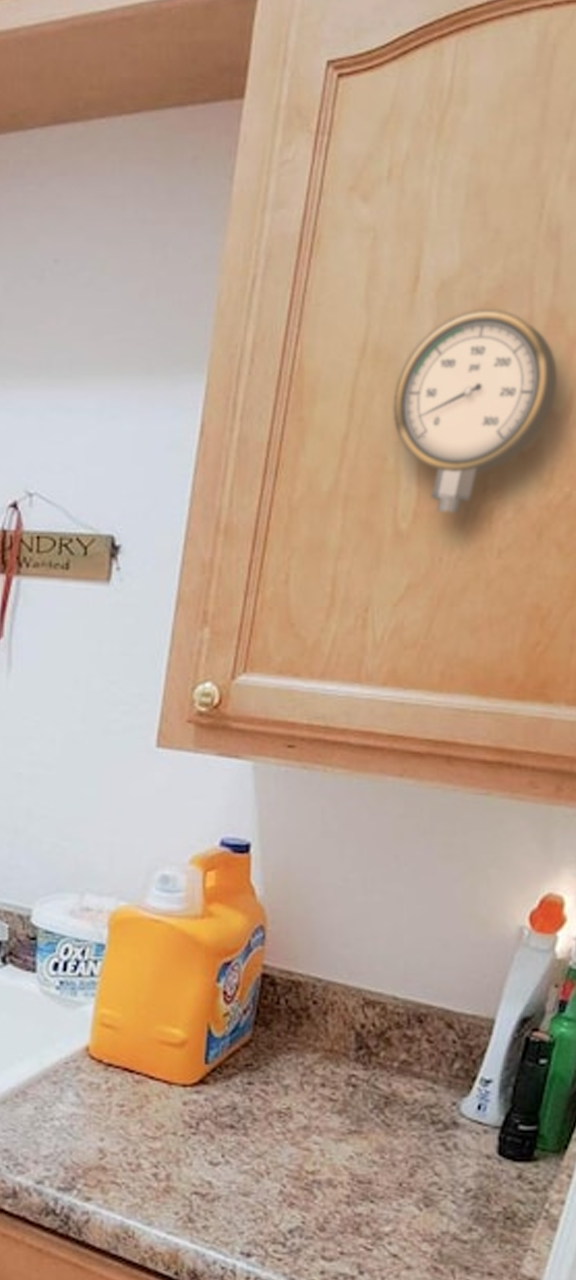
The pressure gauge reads 20 psi
